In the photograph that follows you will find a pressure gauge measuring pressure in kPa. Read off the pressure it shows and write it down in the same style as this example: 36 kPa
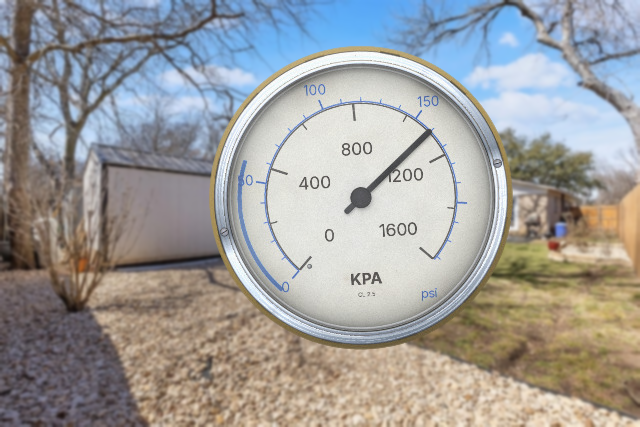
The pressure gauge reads 1100 kPa
